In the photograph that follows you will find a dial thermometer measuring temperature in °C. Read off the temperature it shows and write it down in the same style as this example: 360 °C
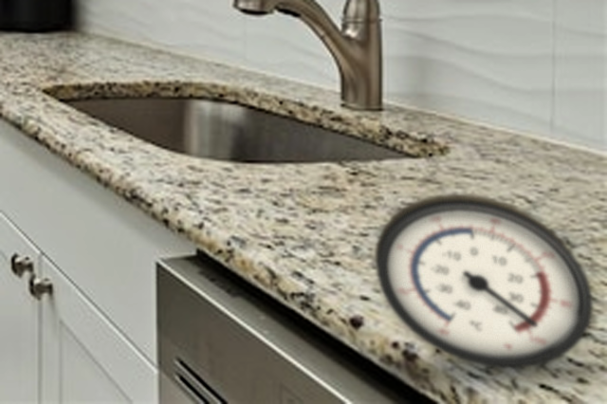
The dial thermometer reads 35 °C
